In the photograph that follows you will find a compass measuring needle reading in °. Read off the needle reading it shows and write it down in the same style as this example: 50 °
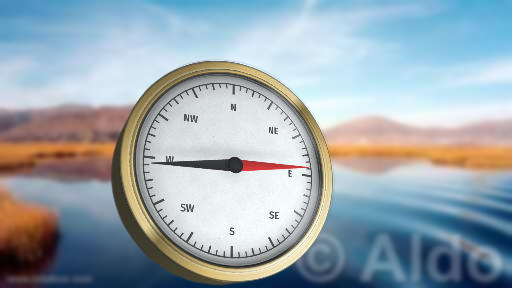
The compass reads 85 °
